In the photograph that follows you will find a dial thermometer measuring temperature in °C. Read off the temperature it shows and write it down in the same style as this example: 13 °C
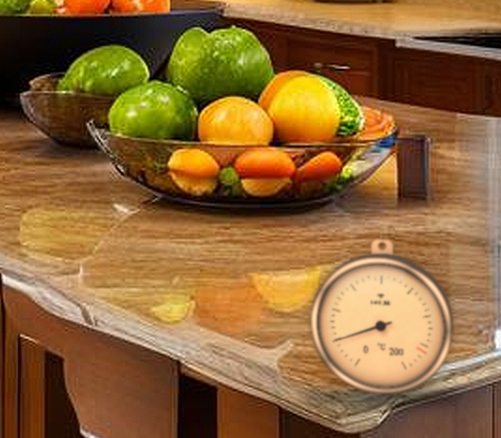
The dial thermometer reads 25 °C
